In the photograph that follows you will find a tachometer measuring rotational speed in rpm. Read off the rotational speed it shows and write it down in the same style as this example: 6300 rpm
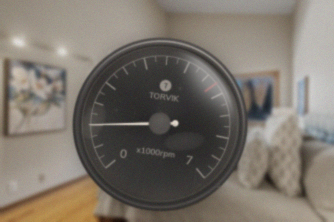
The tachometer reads 1000 rpm
